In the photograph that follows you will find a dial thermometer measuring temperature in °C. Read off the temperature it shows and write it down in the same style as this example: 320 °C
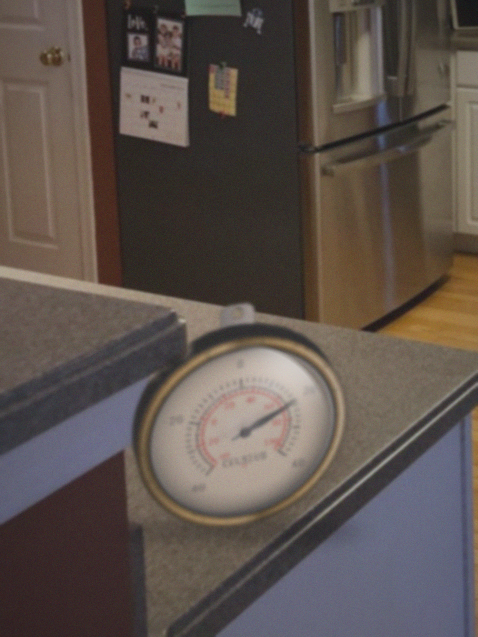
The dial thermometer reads 20 °C
